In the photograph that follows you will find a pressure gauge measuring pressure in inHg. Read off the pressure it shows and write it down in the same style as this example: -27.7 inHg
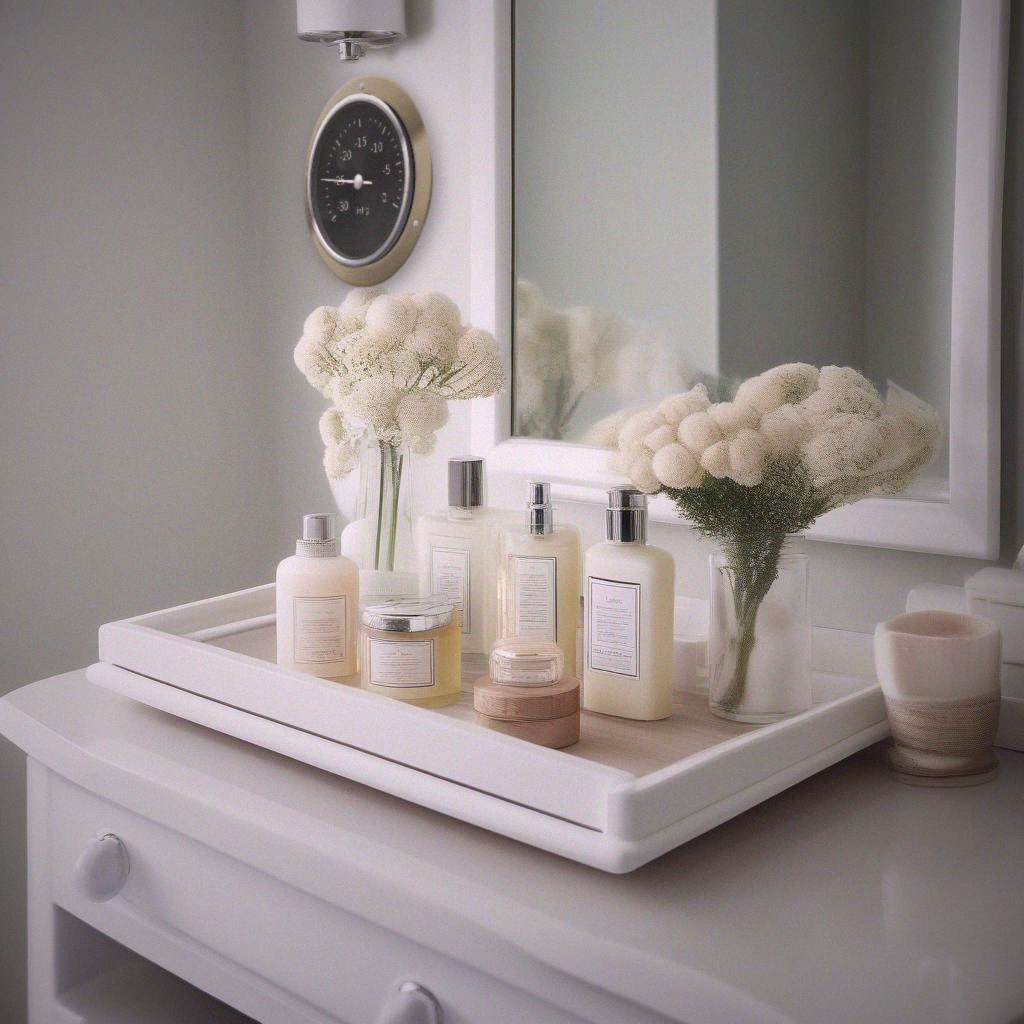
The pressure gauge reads -25 inHg
